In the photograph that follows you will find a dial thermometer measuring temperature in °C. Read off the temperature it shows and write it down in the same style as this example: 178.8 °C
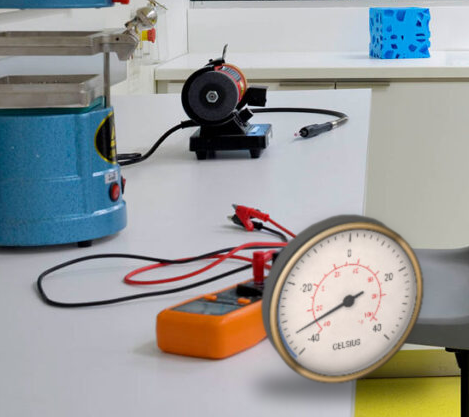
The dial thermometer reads -34 °C
